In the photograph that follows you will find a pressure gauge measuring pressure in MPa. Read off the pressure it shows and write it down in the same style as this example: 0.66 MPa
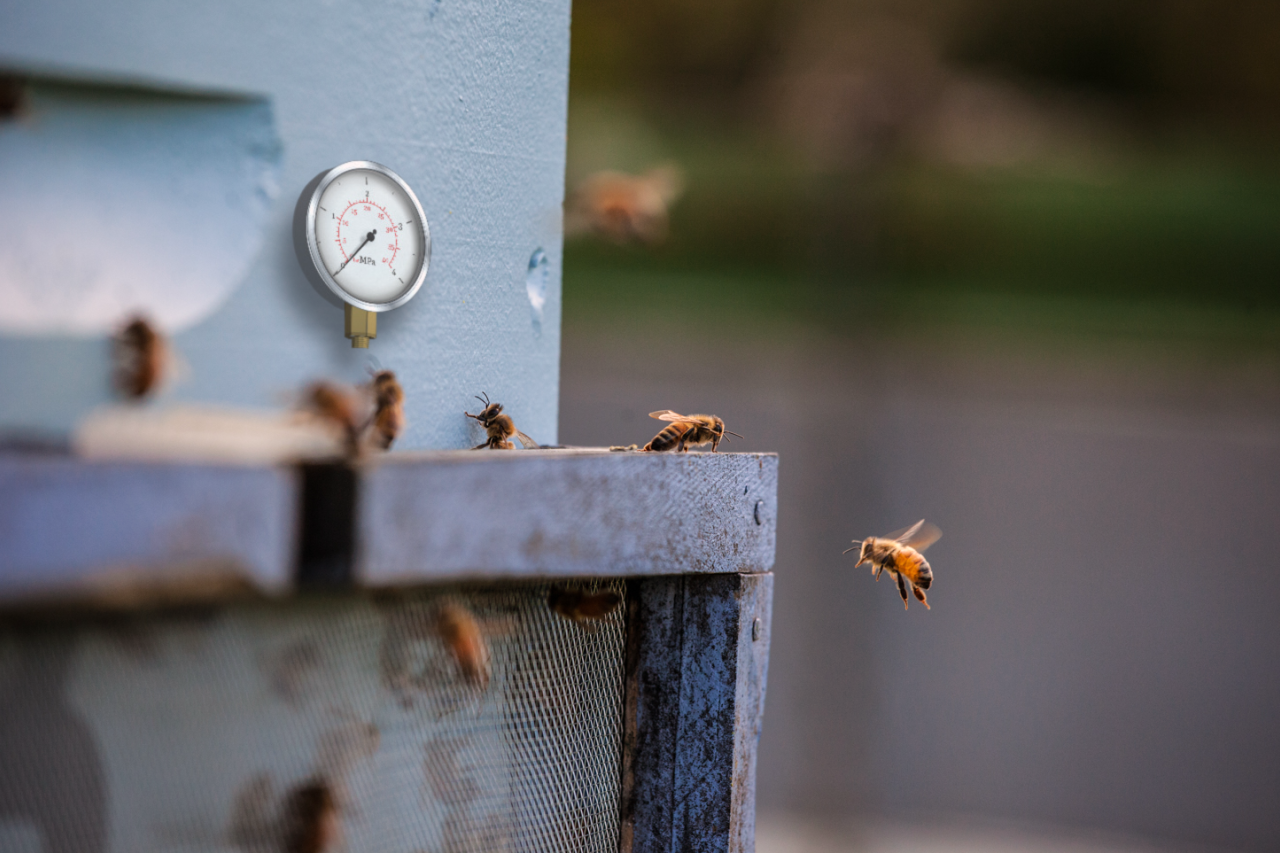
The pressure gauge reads 0 MPa
